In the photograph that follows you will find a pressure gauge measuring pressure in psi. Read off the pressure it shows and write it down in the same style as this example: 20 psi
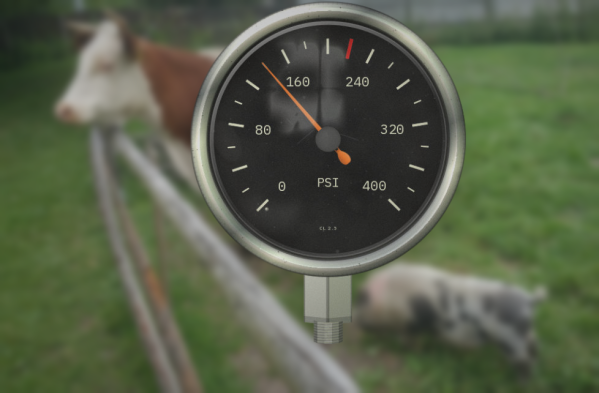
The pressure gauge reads 140 psi
